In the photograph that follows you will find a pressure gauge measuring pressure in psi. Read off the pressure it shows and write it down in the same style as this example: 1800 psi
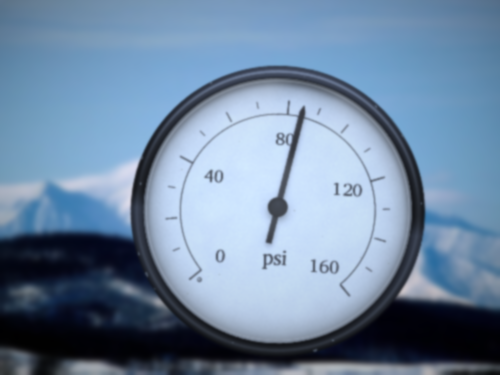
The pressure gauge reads 85 psi
